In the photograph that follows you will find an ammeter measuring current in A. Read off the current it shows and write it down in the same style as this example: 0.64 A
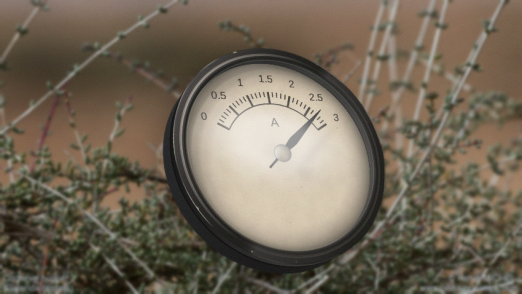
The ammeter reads 2.7 A
